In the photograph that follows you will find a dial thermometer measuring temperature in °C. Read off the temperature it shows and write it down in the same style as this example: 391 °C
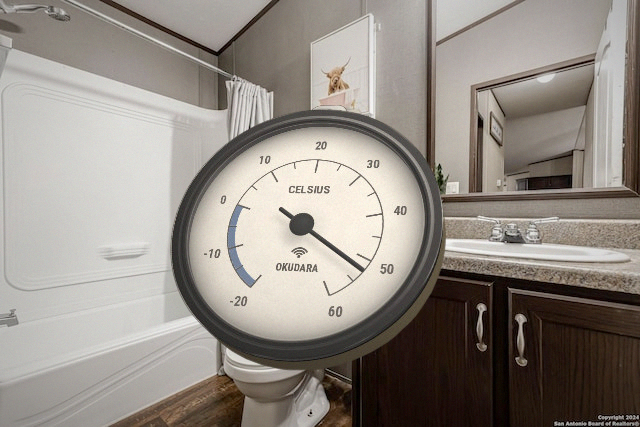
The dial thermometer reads 52.5 °C
